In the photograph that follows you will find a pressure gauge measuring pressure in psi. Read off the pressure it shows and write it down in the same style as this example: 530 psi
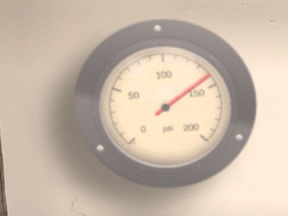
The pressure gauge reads 140 psi
